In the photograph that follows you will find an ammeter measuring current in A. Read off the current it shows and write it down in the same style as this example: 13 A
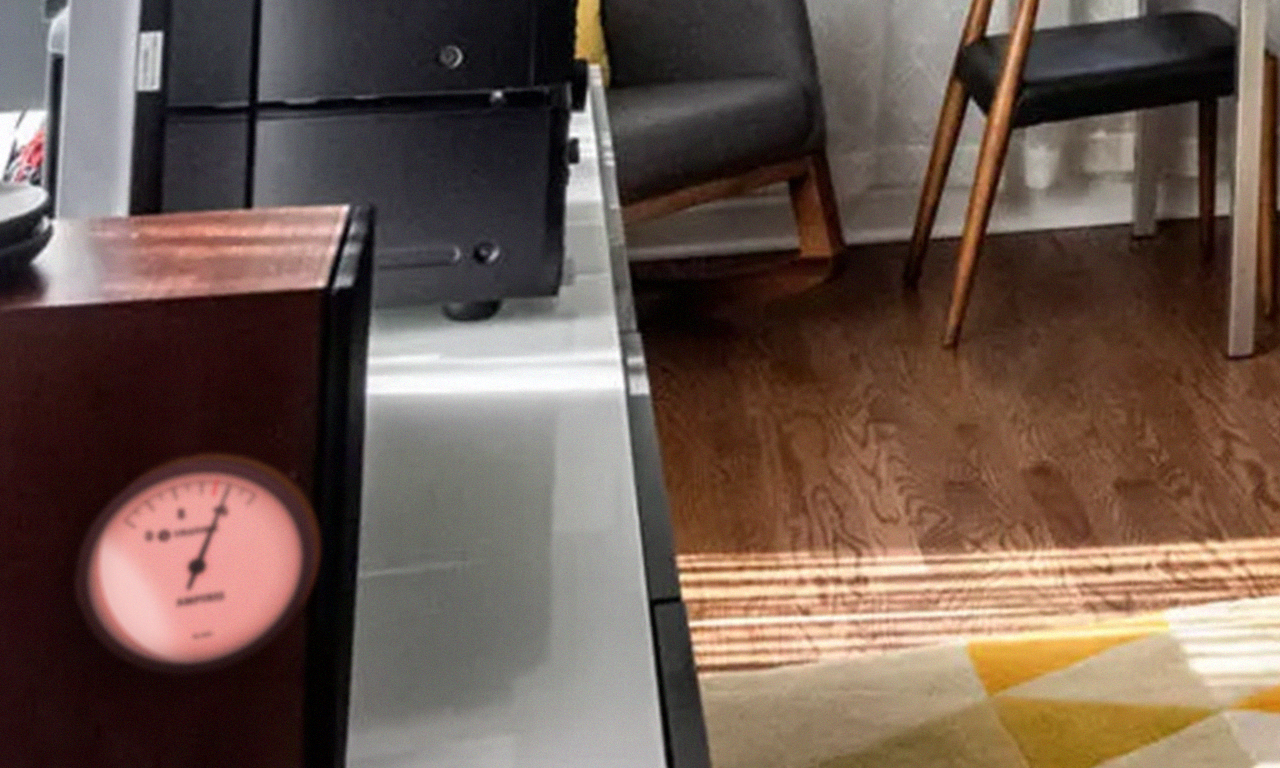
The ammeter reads 16 A
